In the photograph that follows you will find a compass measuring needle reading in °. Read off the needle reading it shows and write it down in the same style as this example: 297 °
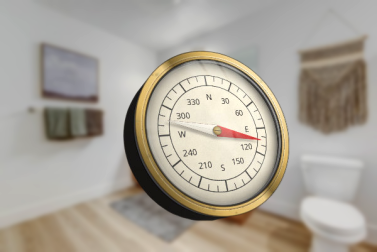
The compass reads 105 °
